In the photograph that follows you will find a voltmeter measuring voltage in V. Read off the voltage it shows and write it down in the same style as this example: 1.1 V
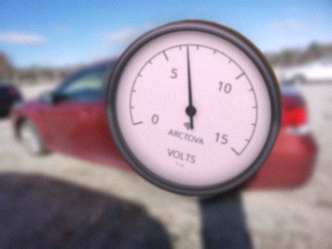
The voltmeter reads 6.5 V
